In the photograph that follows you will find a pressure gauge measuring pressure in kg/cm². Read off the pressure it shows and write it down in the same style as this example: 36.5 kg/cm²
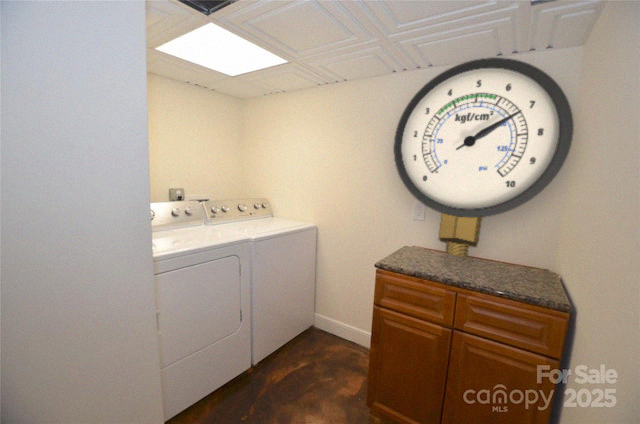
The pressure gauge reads 7 kg/cm²
